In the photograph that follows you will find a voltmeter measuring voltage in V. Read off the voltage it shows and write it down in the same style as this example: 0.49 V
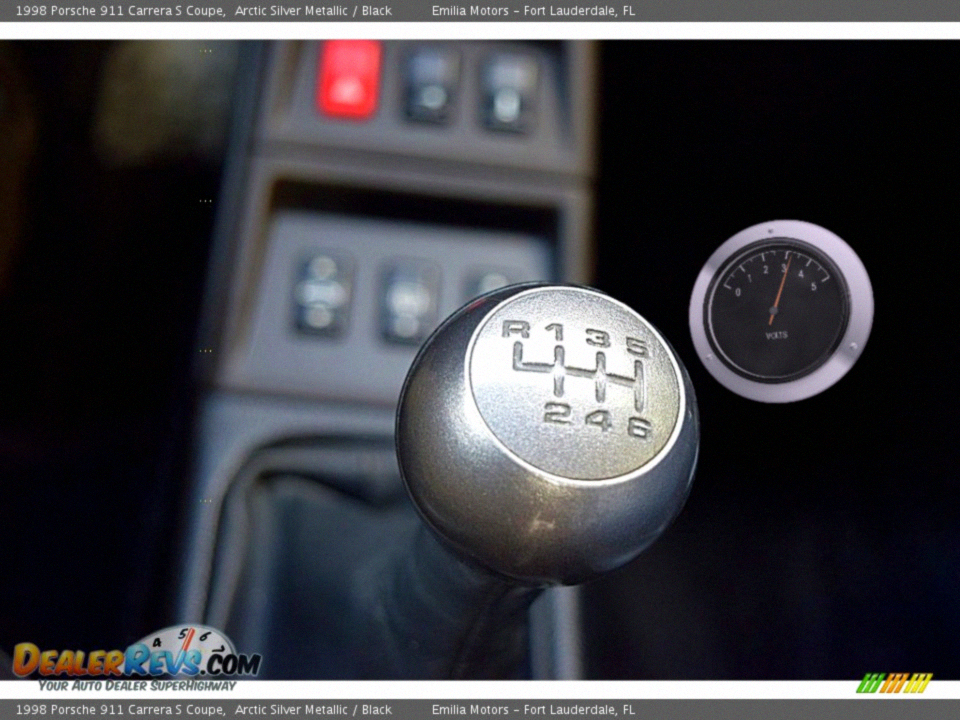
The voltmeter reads 3.25 V
